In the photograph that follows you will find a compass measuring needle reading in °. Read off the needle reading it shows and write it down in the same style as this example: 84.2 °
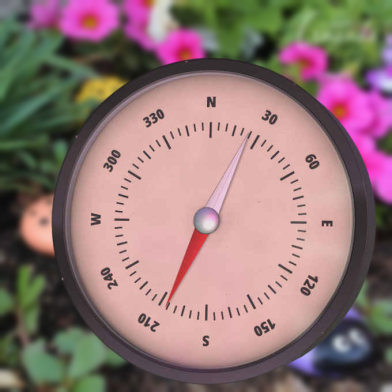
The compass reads 205 °
